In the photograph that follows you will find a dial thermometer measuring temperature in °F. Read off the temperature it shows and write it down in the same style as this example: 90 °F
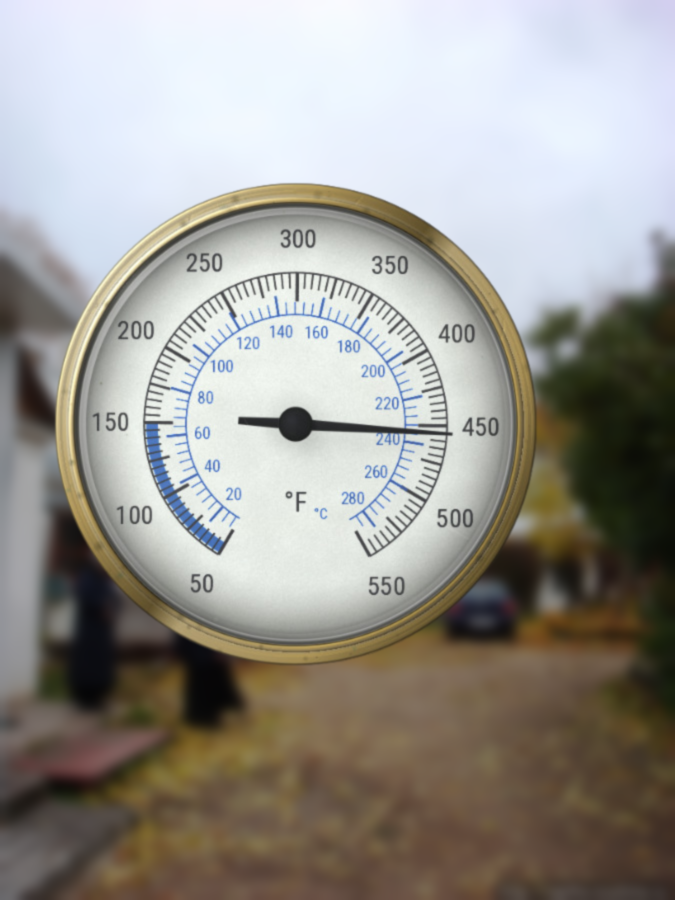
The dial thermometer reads 455 °F
